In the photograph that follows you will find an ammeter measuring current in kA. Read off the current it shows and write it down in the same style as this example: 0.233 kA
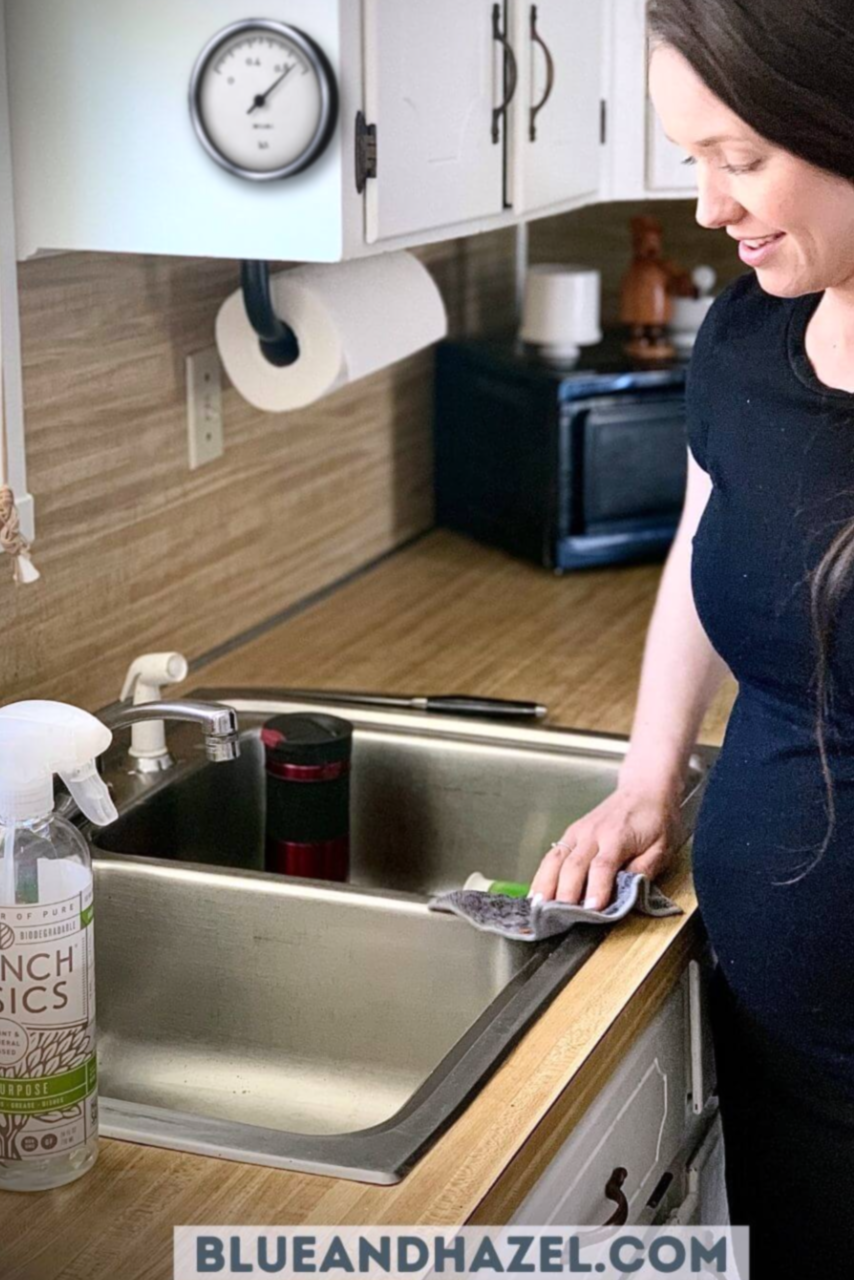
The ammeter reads 0.9 kA
